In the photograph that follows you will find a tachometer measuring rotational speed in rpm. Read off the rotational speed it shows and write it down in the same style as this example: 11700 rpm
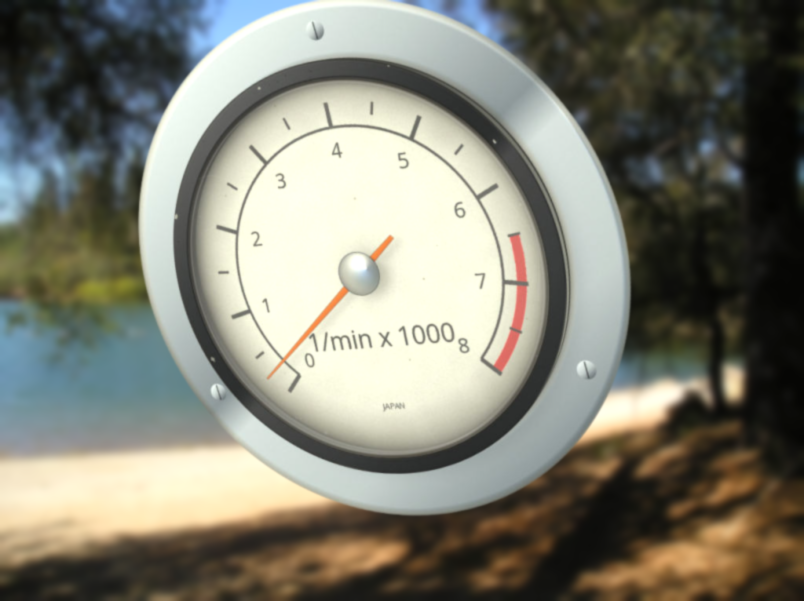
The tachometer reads 250 rpm
